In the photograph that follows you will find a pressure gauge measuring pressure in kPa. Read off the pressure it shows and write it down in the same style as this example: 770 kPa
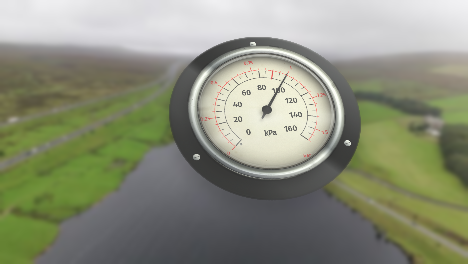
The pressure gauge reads 100 kPa
